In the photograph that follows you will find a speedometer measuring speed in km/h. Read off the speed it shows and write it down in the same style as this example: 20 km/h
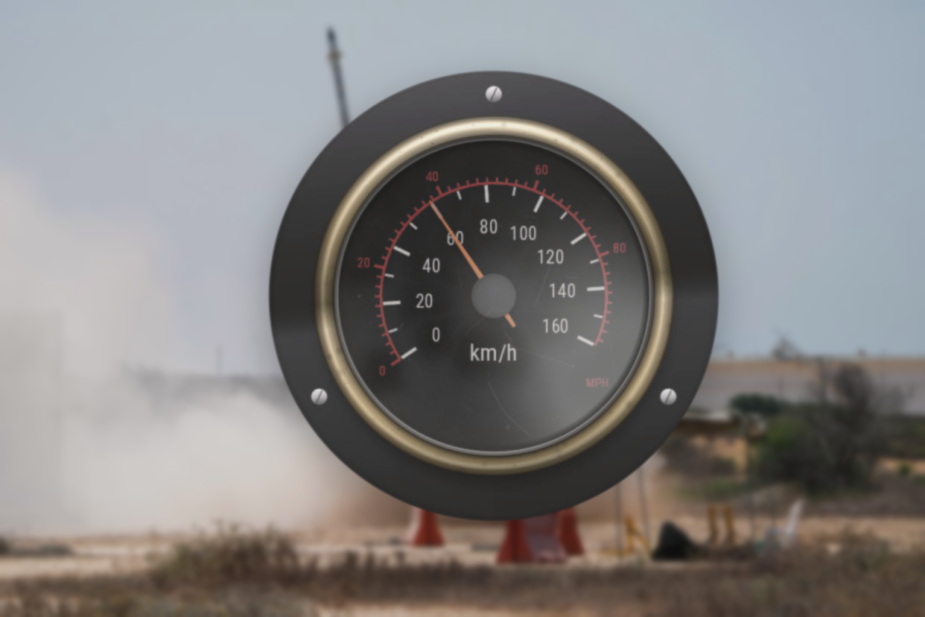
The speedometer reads 60 km/h
